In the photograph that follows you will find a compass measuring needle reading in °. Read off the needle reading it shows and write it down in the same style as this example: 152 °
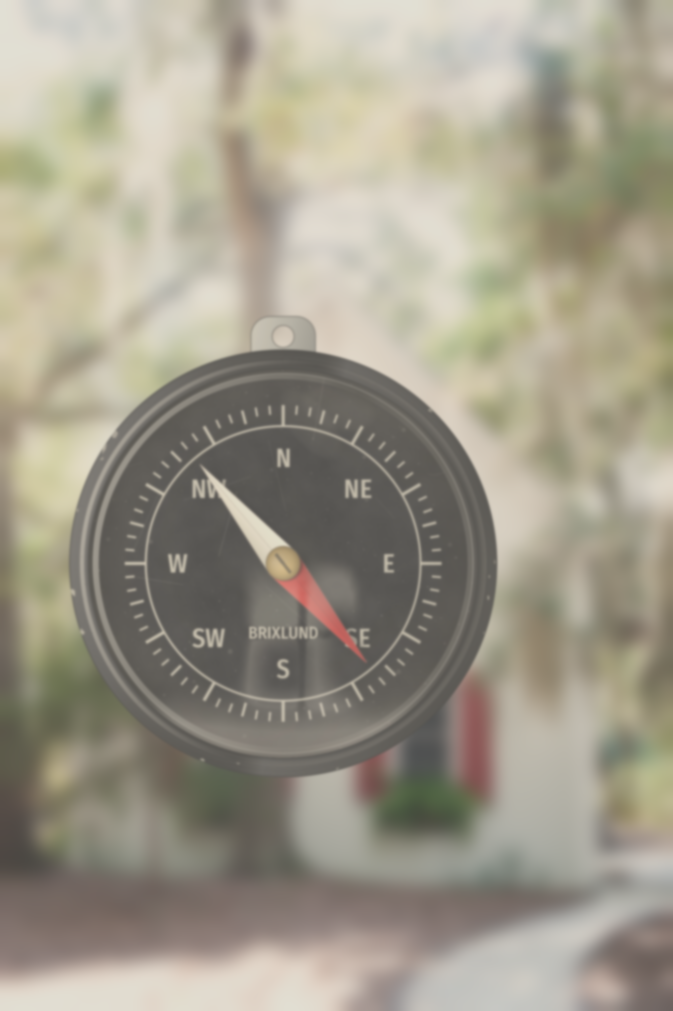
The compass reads 140 °
